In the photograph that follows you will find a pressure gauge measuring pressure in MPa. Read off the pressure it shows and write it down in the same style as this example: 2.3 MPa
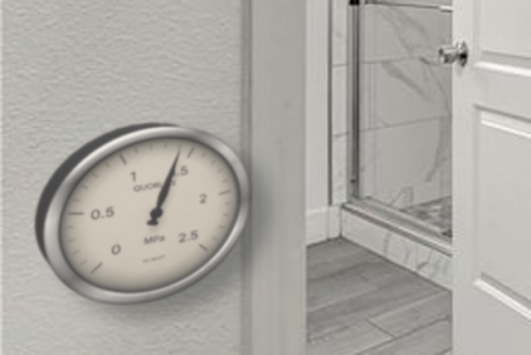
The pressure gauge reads 1.4 MPa
